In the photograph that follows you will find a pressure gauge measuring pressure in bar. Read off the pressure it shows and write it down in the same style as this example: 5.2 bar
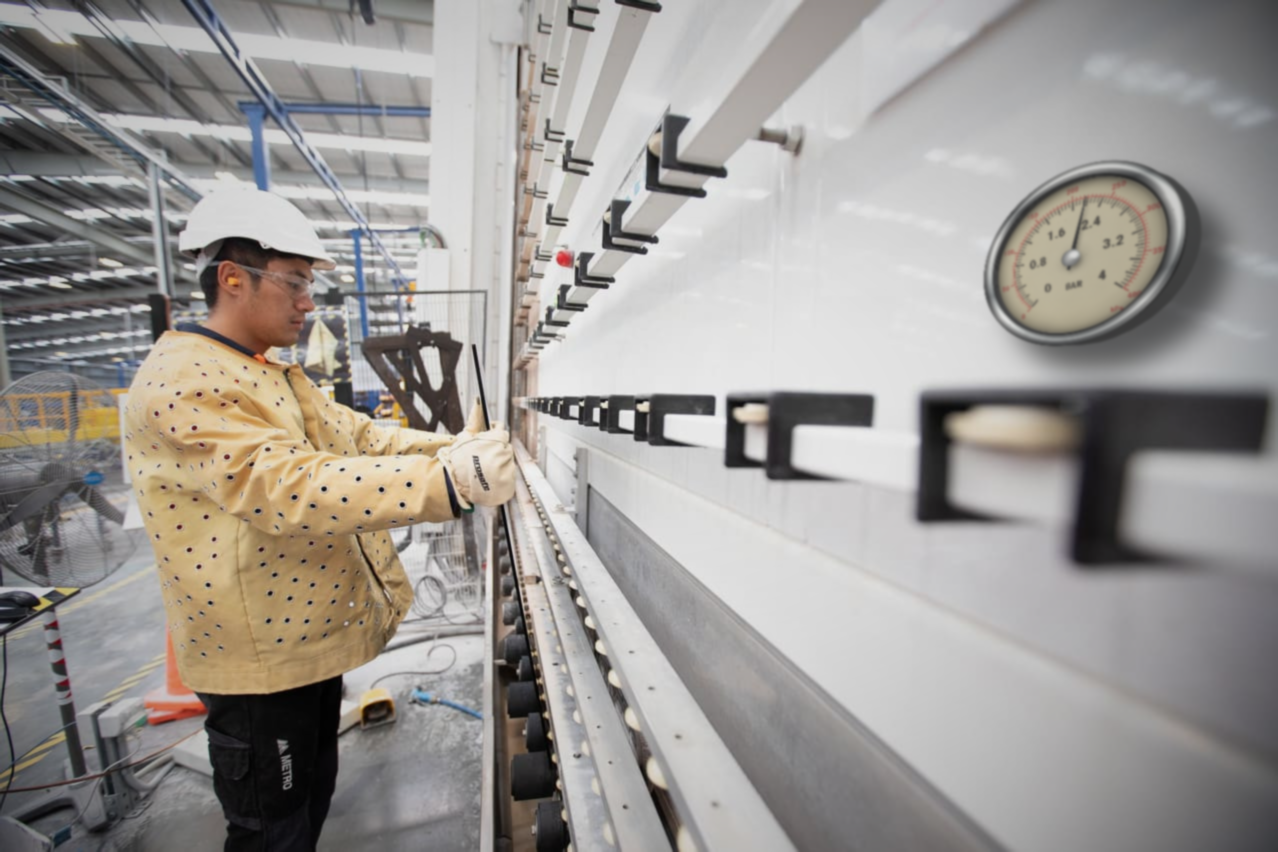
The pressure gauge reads 2.2 bar
